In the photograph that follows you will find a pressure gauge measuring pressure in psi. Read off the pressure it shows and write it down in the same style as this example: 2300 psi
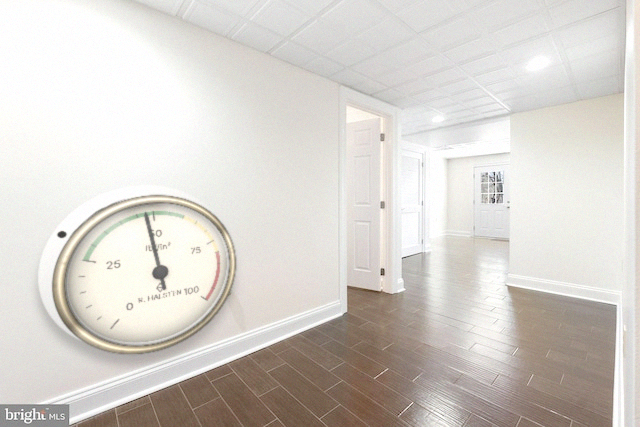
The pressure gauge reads 47.5 psi
